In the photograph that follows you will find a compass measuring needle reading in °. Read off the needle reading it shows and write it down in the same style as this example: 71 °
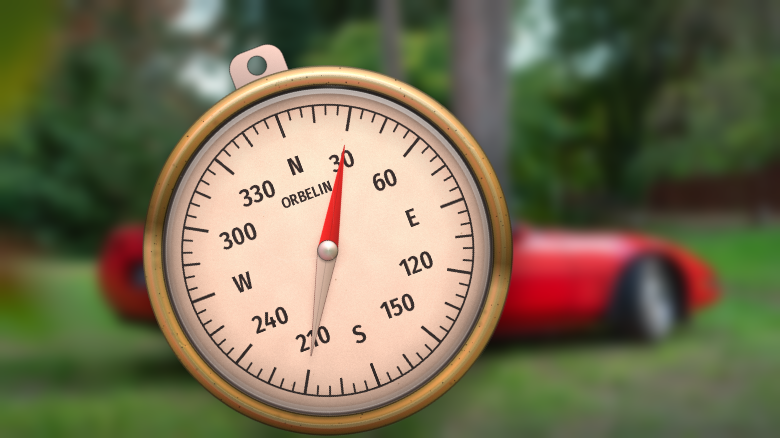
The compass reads 30 °
